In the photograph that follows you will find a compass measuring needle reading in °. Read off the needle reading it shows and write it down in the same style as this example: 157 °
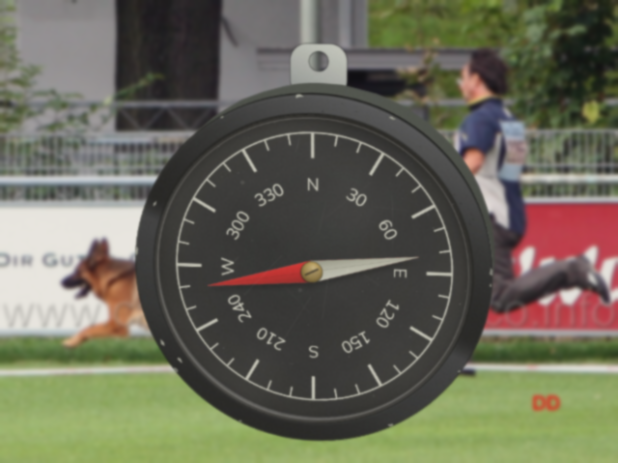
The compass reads 260 °
